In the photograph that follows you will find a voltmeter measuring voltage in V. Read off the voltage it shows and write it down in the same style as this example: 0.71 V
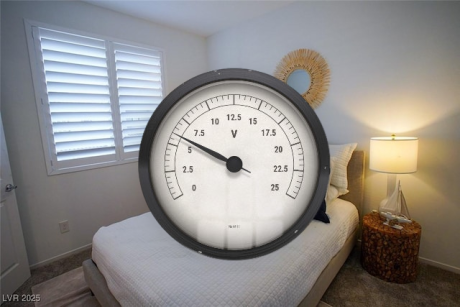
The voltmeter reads 6 V
